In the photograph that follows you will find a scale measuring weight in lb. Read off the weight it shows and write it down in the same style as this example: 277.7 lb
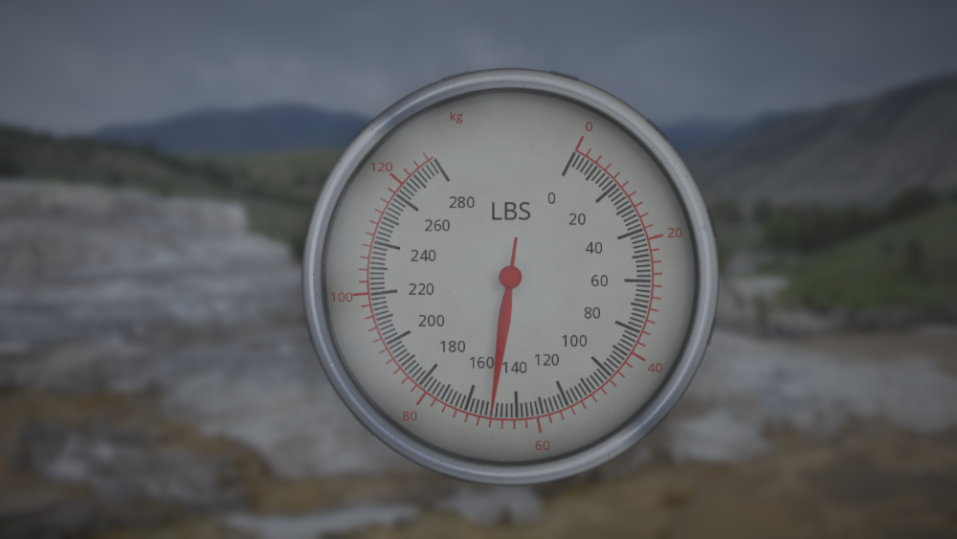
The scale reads 150 lb
